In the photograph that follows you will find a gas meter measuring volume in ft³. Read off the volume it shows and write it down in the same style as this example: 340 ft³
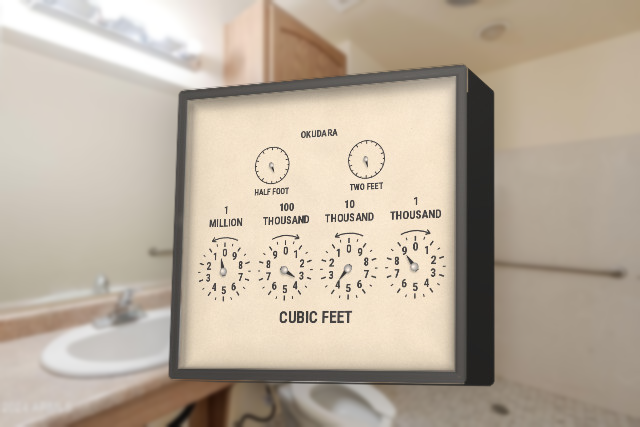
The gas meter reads 33900 ft³
